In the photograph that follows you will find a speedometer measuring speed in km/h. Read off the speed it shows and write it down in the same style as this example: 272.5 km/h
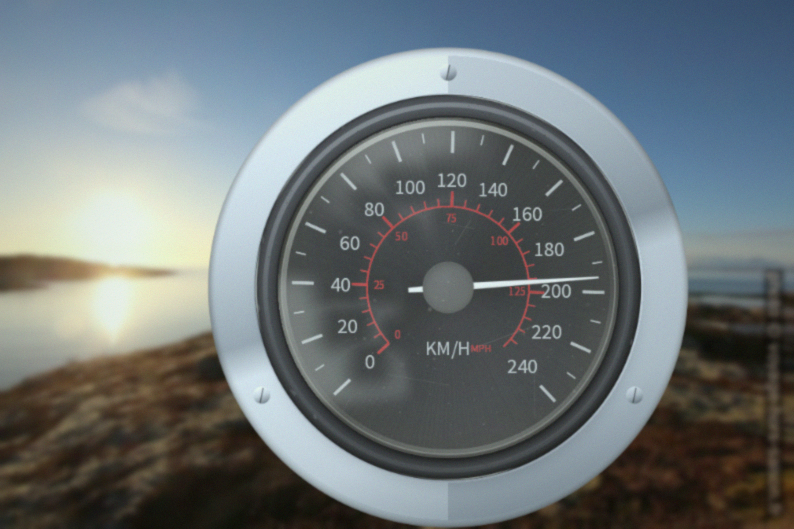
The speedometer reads 195 km/h
